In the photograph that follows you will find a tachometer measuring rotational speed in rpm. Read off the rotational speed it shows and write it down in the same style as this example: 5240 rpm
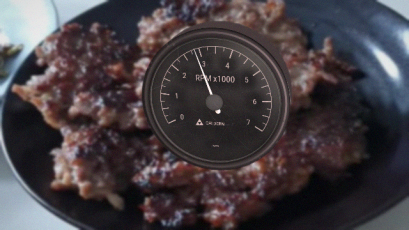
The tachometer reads 2875 rpm
